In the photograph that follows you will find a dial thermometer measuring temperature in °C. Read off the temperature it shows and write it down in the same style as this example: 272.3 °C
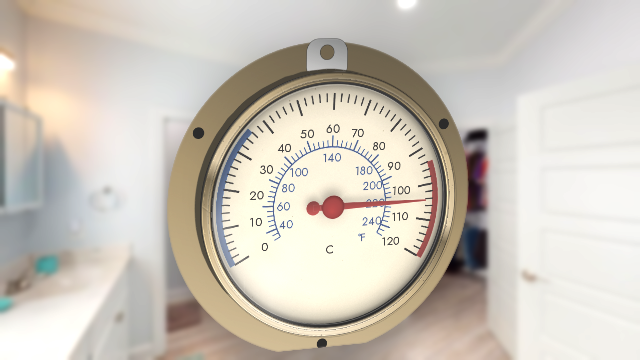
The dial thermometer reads 104 °C
